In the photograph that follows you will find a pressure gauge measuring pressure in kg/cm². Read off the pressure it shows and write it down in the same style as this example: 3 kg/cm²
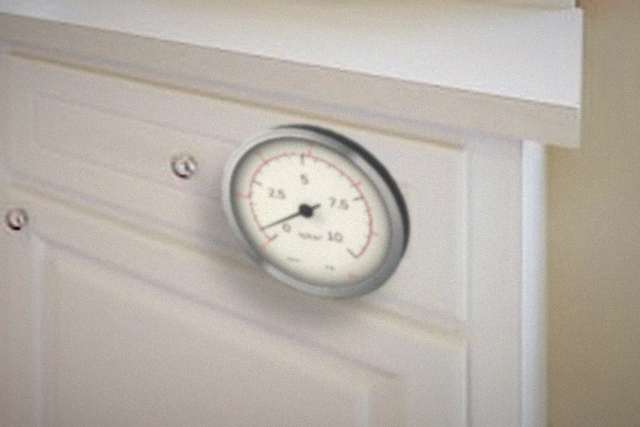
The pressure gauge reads 0.5 kg/cm²
